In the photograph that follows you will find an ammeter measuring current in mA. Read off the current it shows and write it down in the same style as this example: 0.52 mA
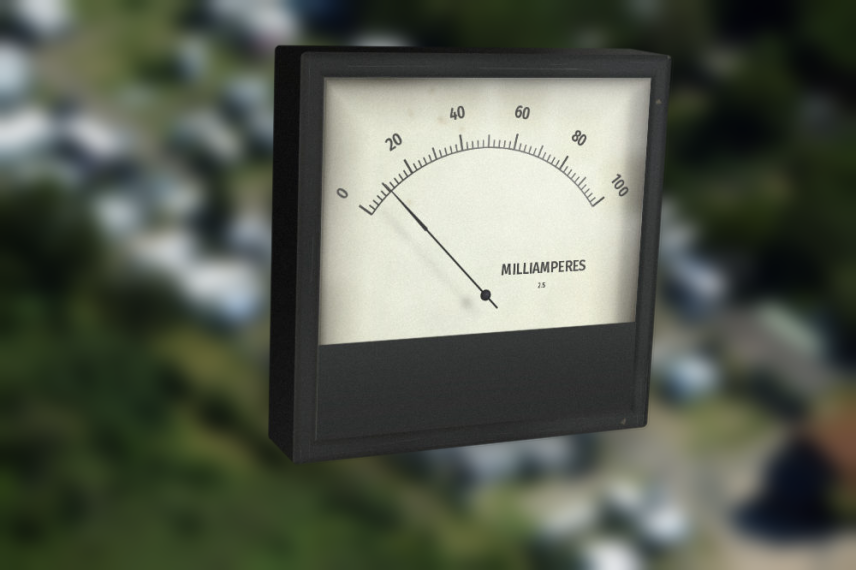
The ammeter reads 10 mA
